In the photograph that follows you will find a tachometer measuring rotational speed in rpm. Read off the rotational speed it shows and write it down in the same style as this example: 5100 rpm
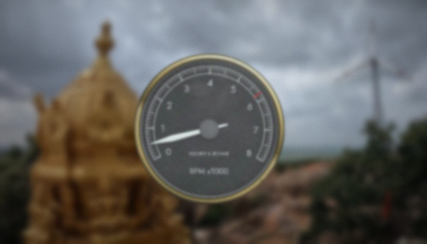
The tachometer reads 500 rpm
